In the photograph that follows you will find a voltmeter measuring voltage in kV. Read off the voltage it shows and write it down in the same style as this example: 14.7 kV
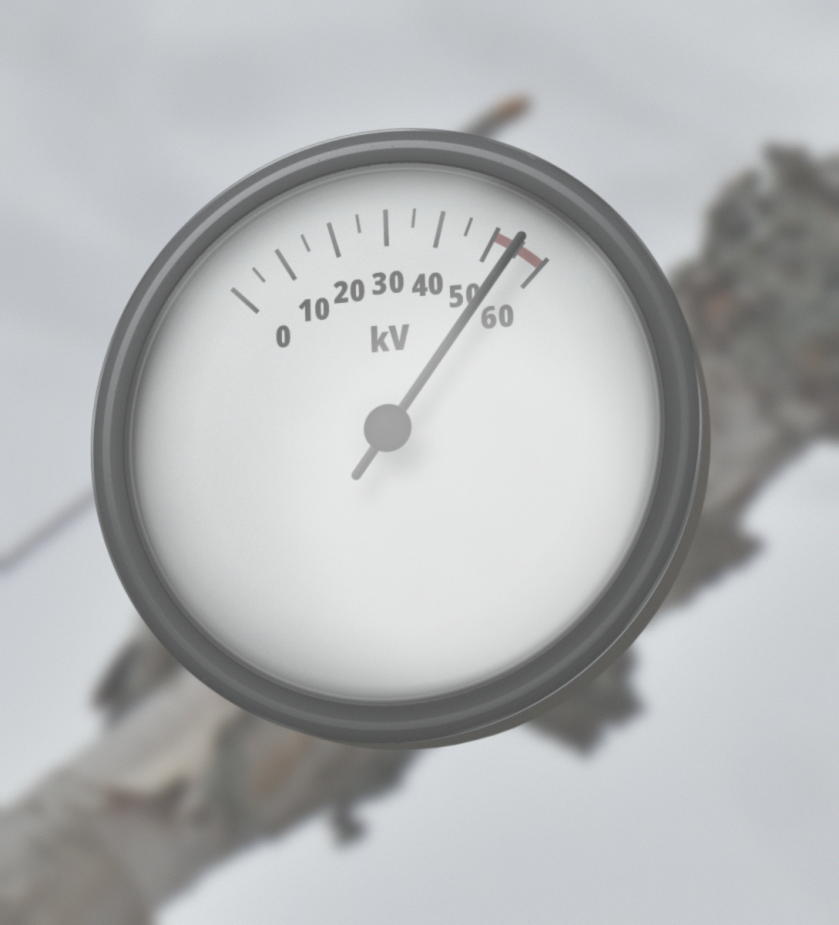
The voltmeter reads 55 kV
